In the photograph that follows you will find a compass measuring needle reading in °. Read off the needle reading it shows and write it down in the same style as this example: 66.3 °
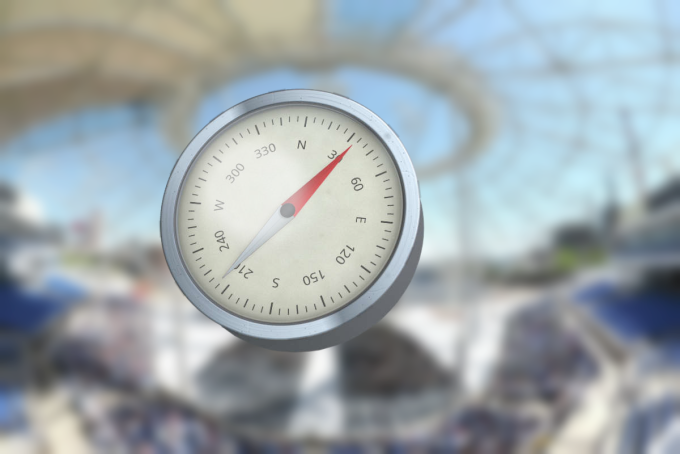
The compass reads 35 °
